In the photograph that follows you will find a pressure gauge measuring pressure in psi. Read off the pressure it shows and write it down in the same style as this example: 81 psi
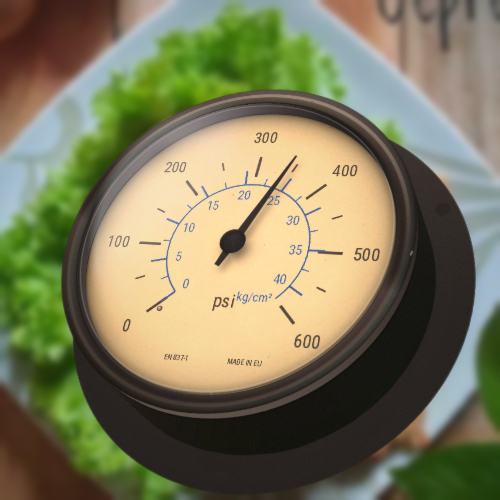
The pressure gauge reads 350 psi
